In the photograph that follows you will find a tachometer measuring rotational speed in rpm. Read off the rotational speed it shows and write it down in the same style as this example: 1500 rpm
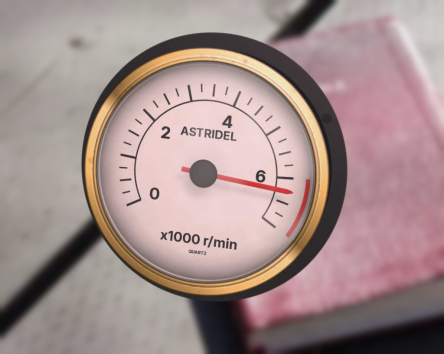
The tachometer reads 6250 rpm
